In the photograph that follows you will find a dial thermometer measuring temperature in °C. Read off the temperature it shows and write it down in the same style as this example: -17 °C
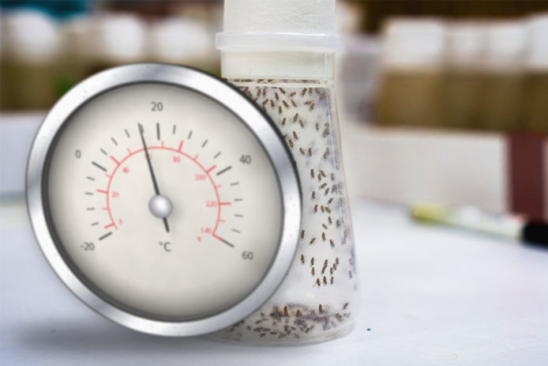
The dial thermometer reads 16 °C
